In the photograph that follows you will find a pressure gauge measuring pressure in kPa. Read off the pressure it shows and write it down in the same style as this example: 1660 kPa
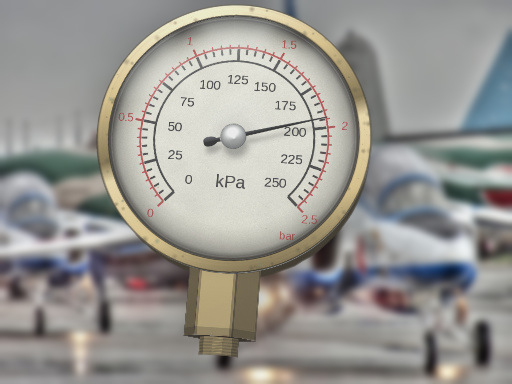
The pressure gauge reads 195 kPa
